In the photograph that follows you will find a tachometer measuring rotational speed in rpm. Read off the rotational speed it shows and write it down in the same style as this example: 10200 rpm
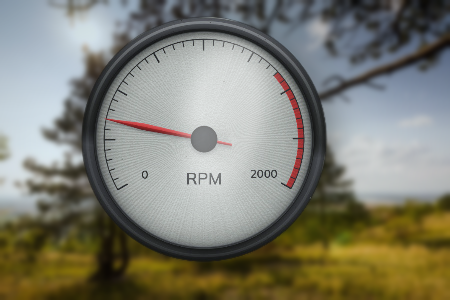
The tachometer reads 350 rpm
